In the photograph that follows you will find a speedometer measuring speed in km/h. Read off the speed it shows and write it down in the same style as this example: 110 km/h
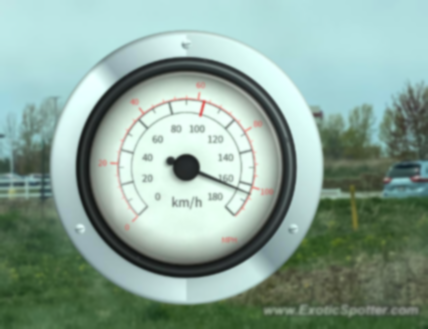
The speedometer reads 165 km/h
